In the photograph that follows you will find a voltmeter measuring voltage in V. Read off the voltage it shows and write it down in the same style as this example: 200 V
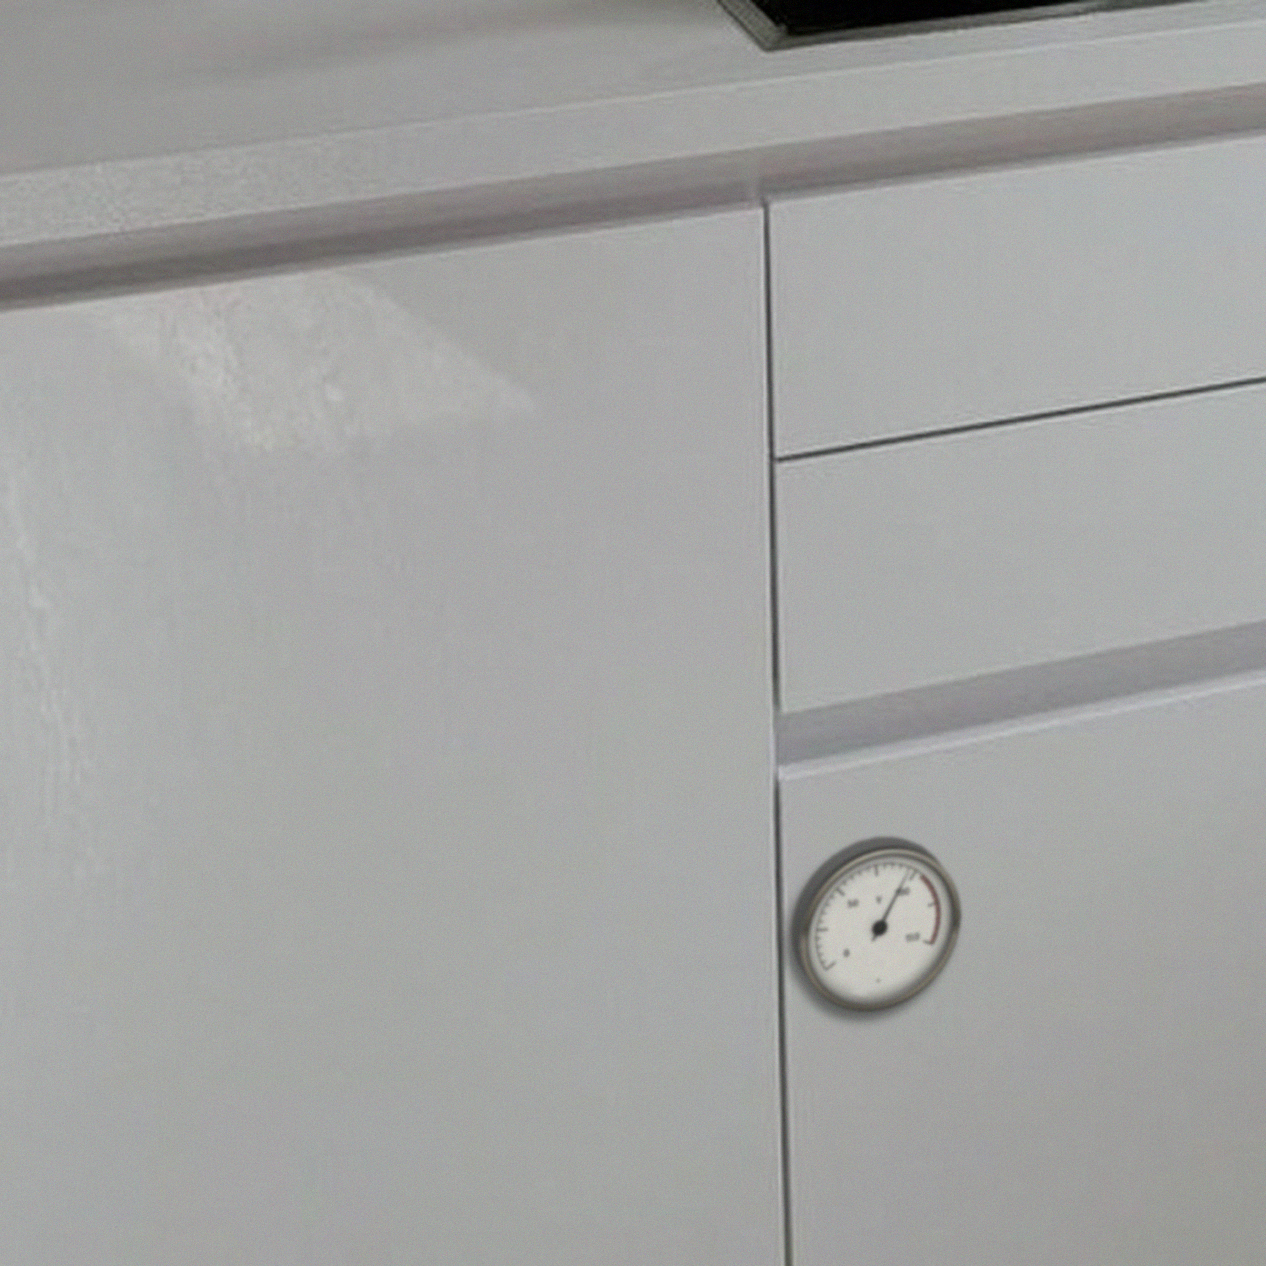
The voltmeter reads 95 V
